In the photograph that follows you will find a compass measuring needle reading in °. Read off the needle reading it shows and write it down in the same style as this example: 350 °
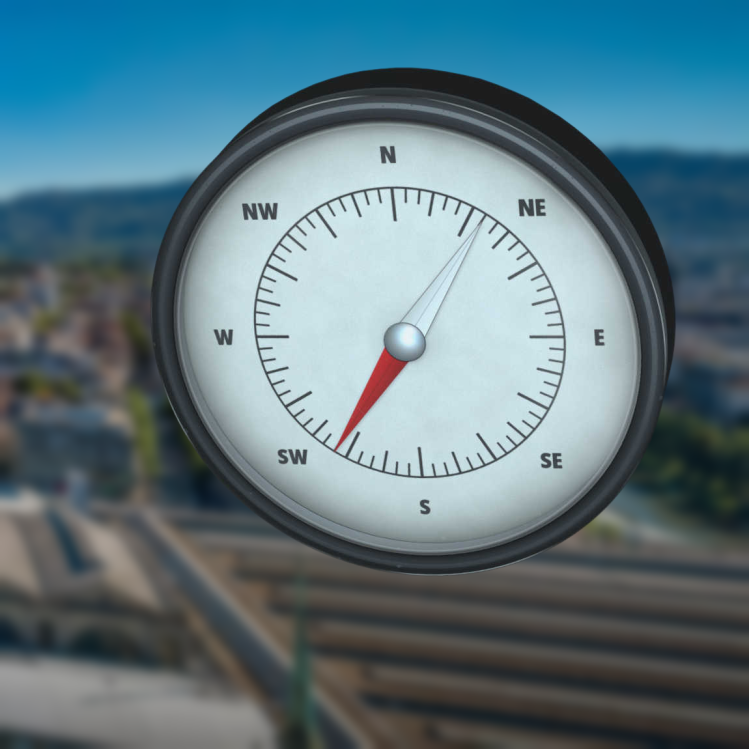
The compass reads 215 °
